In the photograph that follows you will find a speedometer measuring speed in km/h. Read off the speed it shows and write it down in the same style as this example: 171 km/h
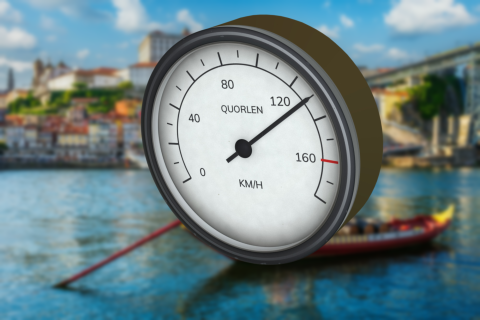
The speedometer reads 130 km/h
